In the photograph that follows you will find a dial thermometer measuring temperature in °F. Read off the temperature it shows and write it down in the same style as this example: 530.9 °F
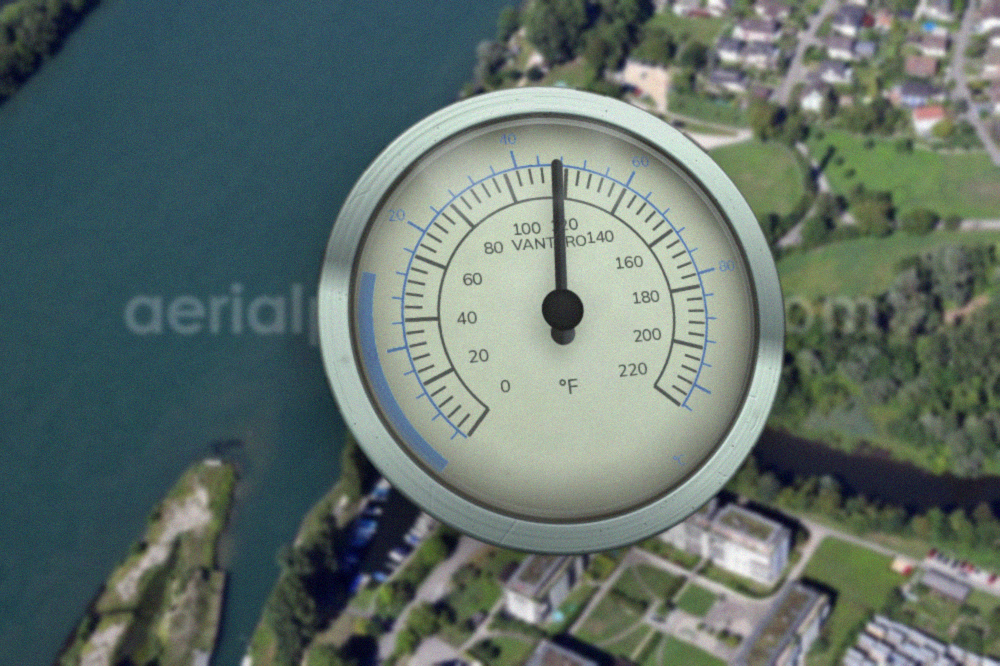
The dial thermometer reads 116 °F
